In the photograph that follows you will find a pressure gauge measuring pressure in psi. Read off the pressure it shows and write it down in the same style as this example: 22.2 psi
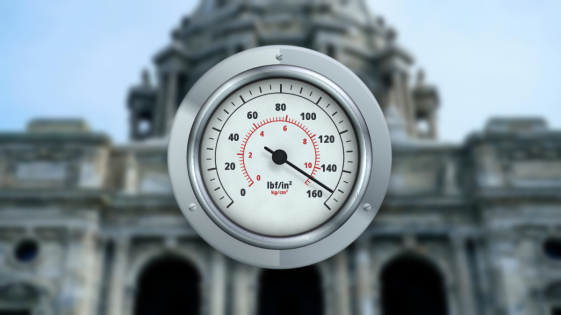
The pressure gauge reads 152.5 psi
